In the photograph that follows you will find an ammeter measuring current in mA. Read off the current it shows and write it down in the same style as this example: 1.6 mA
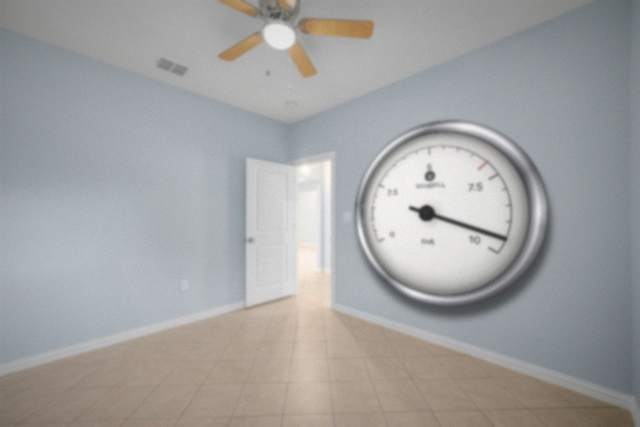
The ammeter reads 9.5 mA
